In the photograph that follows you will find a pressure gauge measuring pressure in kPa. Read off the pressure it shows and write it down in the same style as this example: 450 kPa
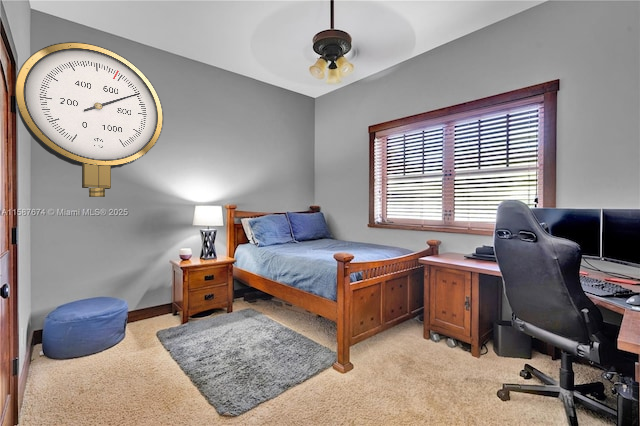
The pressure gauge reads 700 kPa
